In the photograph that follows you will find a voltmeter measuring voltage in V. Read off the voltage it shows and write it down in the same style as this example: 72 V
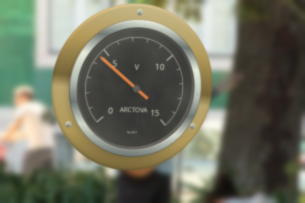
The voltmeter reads 4.5 V
